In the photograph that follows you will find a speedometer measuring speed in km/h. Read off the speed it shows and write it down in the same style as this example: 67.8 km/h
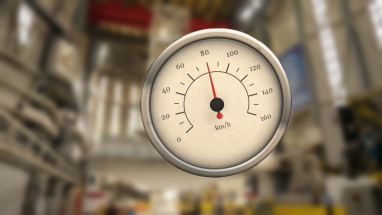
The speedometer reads 80 km/h
